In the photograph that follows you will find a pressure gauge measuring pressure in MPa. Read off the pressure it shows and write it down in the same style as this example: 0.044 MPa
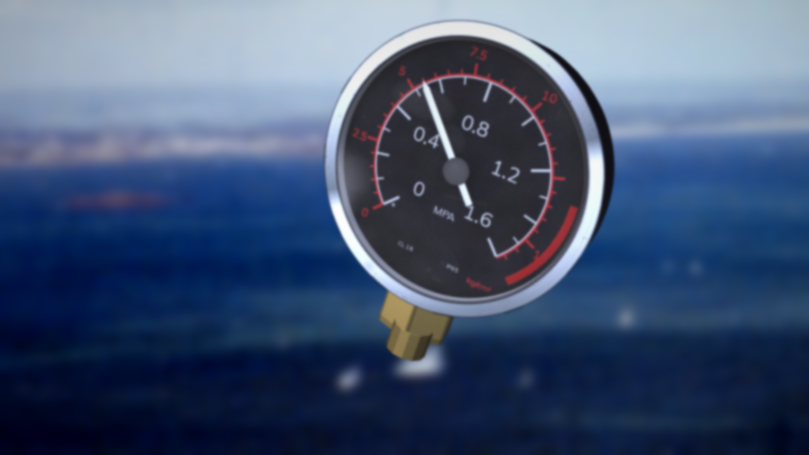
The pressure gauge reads 0.55 MPa
